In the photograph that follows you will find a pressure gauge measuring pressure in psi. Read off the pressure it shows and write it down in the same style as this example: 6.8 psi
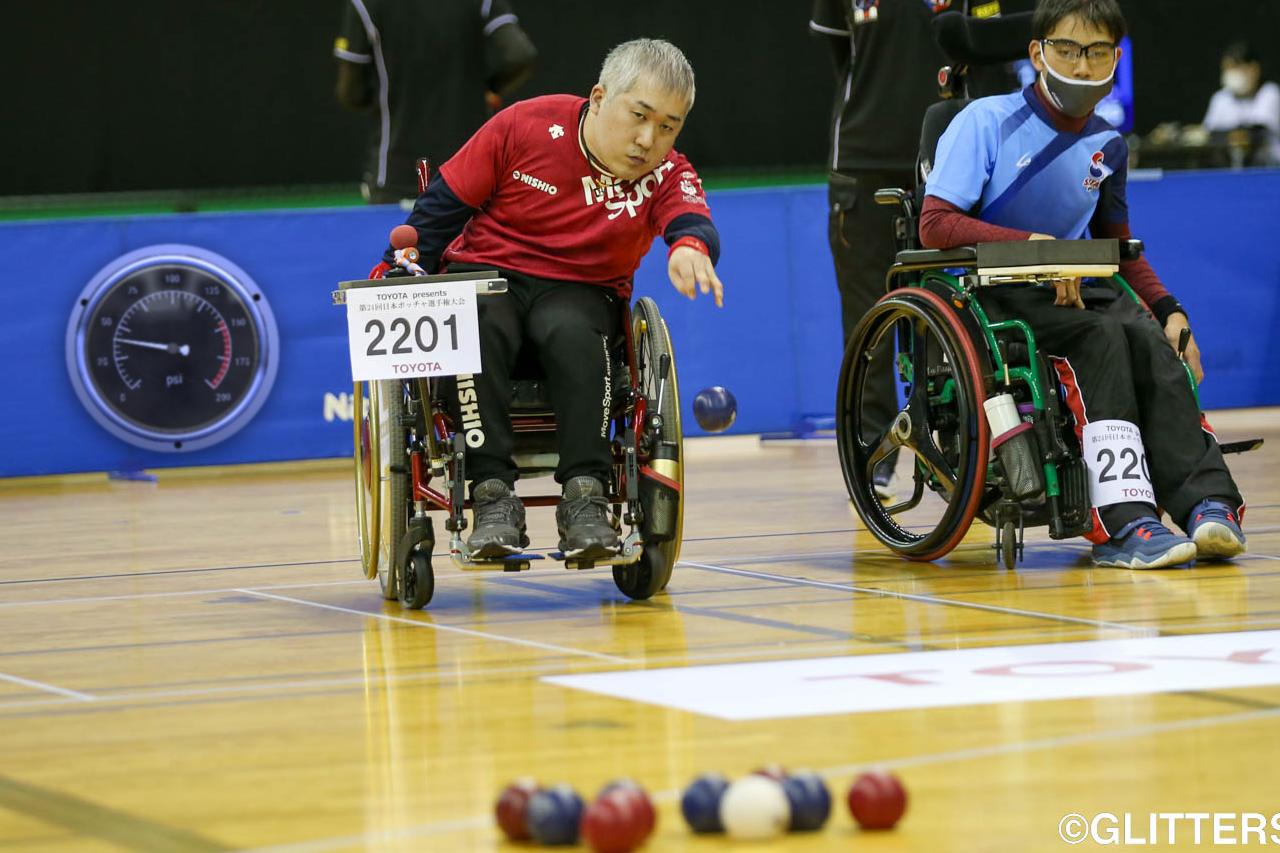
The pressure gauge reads 40 psi
